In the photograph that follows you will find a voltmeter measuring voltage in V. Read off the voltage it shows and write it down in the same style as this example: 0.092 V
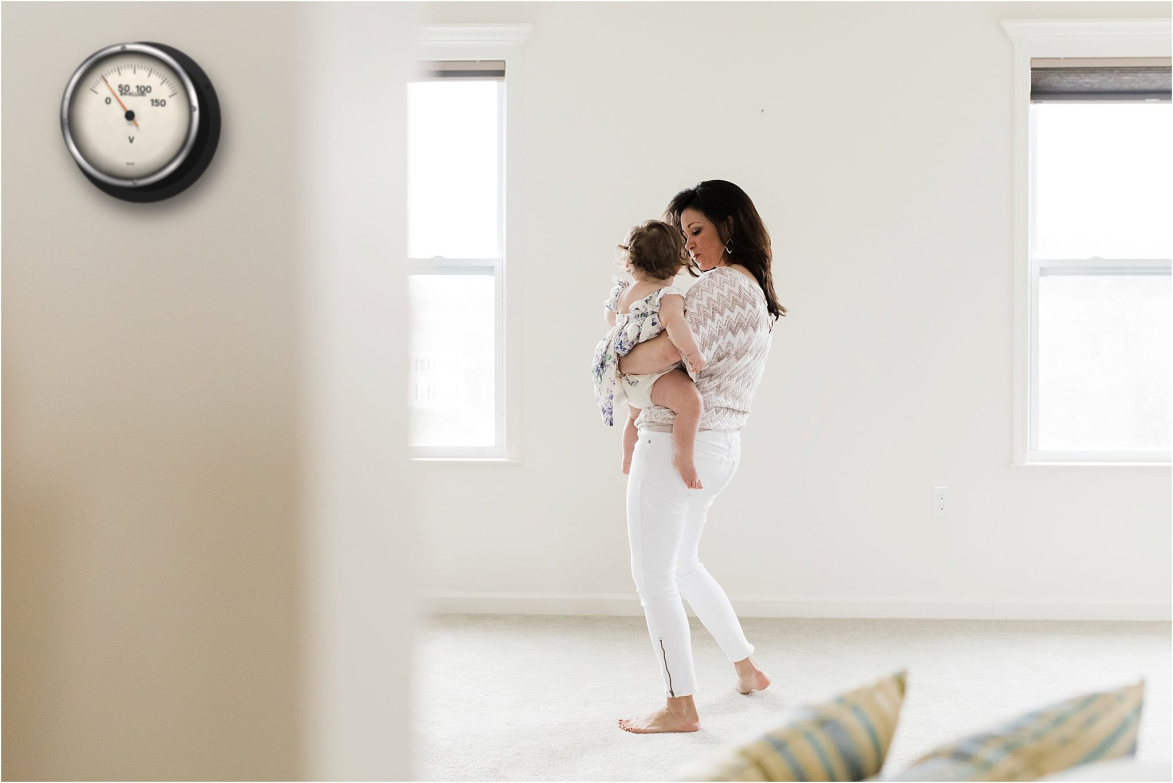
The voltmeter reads 25 V
